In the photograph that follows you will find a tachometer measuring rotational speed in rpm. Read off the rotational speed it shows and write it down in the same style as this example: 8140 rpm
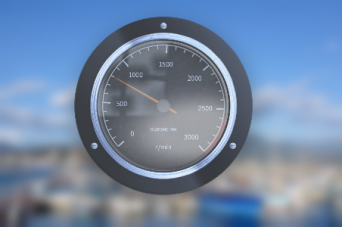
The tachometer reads 800 rpm
